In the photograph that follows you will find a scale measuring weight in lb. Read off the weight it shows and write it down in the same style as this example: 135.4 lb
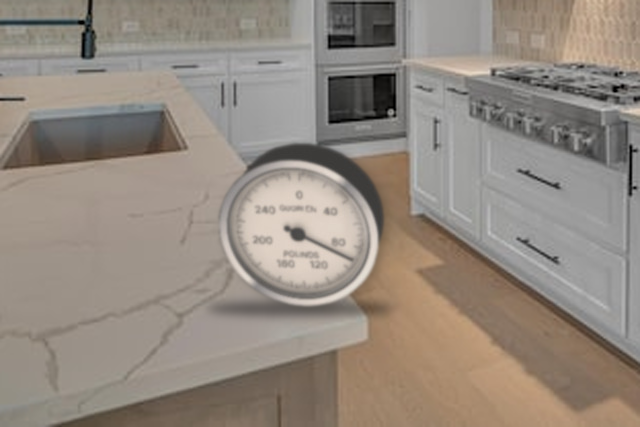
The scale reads 90 lb
